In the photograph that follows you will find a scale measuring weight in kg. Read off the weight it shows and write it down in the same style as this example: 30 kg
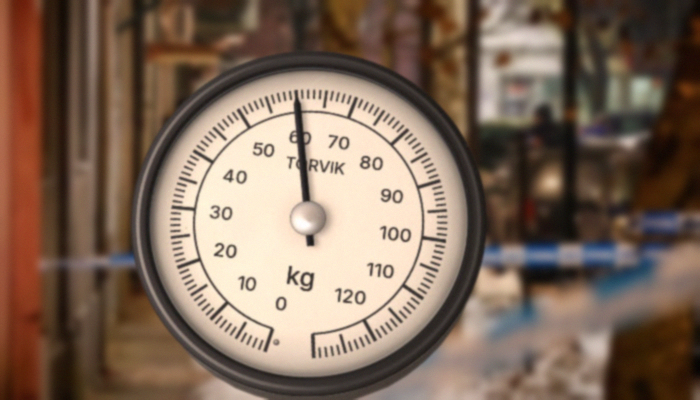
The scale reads 60 kg
